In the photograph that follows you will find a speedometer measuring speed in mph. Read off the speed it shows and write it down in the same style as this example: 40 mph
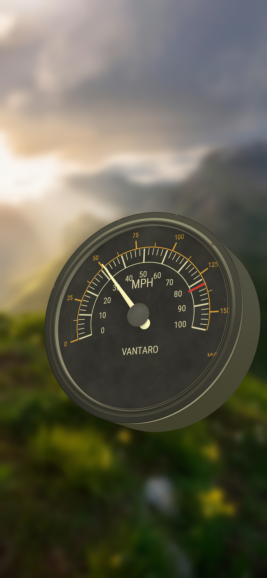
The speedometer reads 32 mph
